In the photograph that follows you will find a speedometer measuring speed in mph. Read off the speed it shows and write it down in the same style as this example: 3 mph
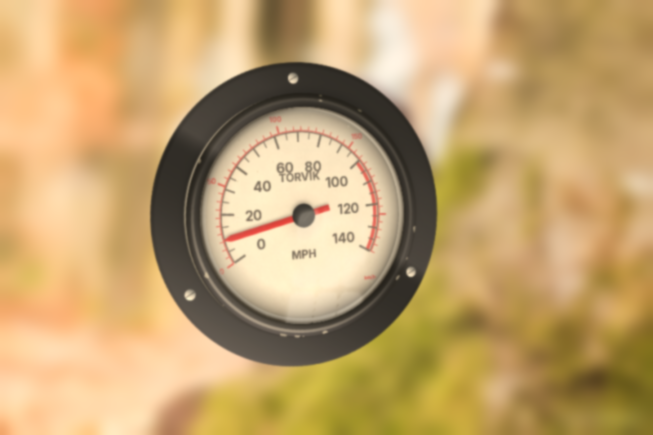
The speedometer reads 10 mph
